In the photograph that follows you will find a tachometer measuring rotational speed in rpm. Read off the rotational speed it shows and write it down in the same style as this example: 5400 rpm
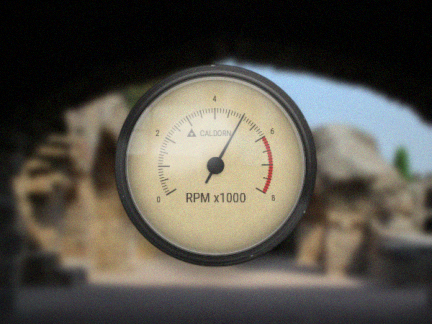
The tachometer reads 5000 rpm
